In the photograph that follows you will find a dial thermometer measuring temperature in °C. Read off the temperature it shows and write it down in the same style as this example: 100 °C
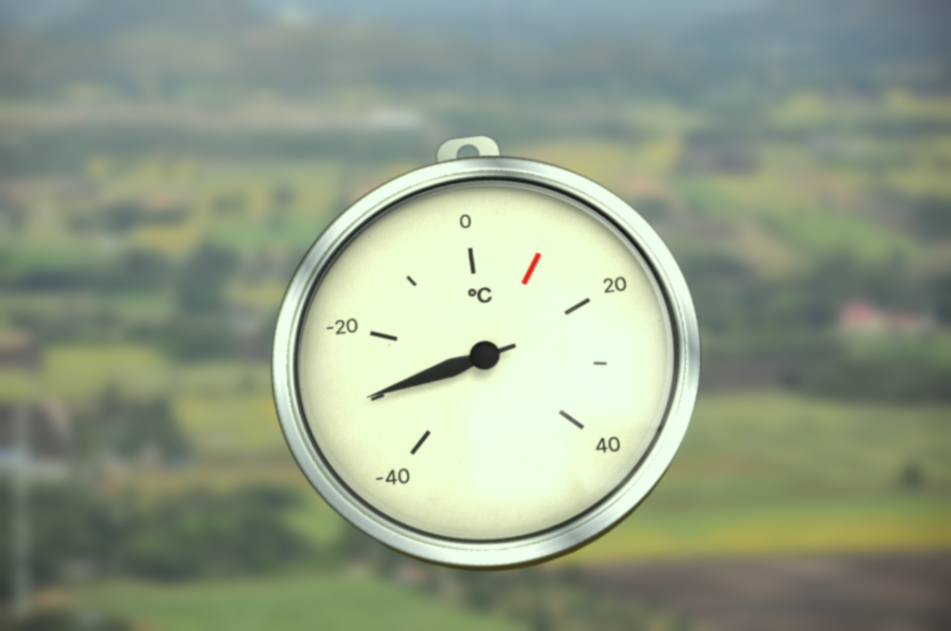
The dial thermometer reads -30 °C
